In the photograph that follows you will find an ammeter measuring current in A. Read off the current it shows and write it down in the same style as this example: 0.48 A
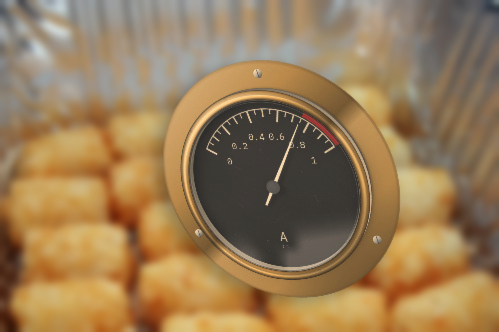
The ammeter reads 0.75 A
